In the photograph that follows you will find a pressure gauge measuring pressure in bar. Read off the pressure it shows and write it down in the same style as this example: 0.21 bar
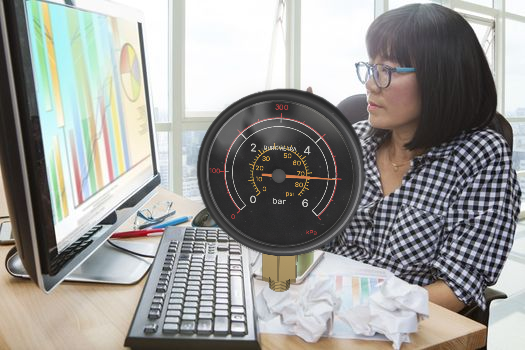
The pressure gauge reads 5 bar
